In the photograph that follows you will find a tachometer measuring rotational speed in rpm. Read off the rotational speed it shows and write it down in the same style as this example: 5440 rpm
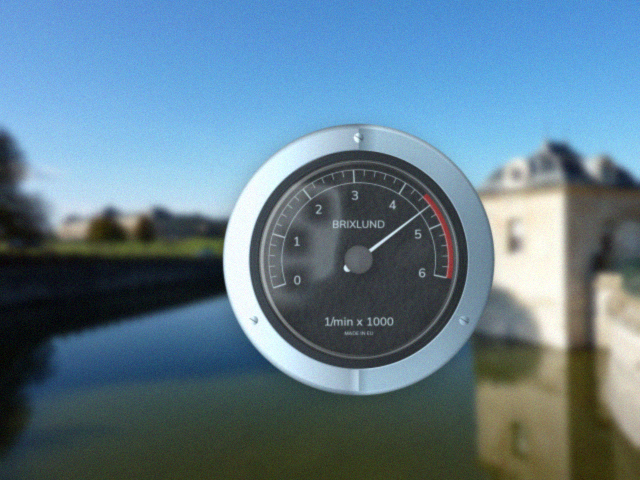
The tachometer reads 4600 rpm
